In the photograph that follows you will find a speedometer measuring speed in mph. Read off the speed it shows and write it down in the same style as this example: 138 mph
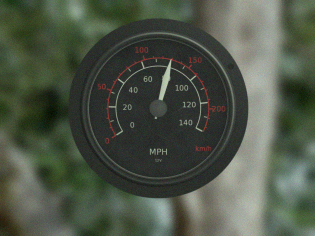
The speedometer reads 80 mph
